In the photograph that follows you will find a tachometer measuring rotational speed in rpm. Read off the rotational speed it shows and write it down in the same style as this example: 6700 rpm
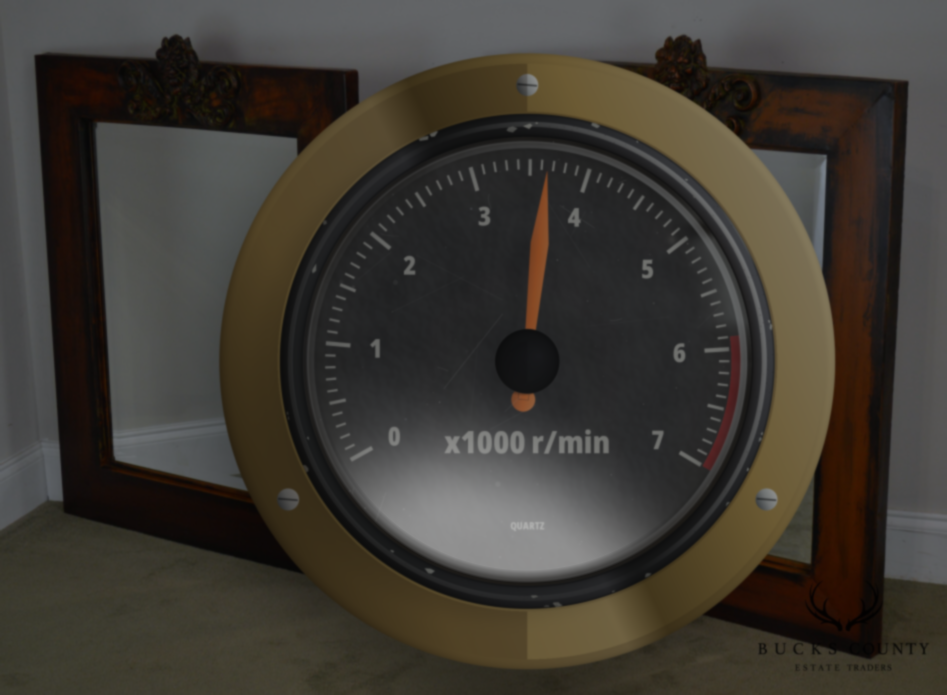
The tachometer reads 3650 rpm
